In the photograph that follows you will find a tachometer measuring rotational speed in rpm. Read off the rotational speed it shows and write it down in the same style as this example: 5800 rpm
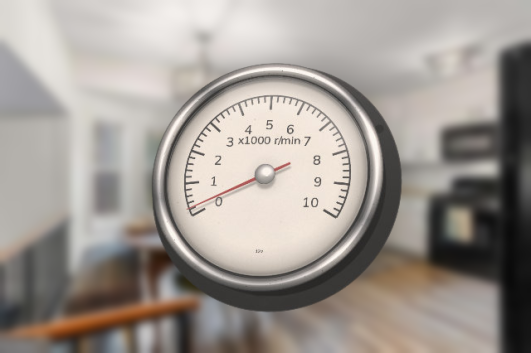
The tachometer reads 200 rpm
